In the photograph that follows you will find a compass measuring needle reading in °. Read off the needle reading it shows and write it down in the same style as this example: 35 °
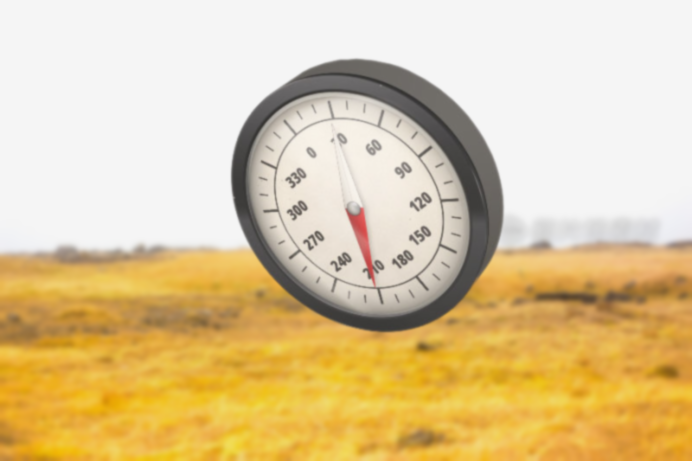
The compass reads 210 °
